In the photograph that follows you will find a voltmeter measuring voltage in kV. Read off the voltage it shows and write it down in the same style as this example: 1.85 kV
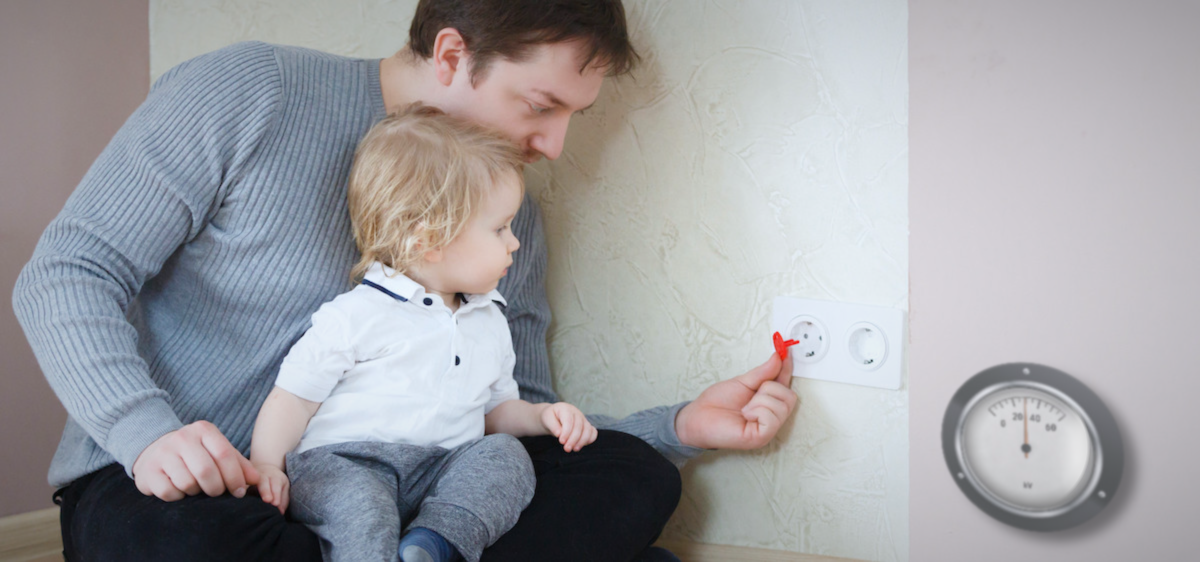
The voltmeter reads 30 kV
